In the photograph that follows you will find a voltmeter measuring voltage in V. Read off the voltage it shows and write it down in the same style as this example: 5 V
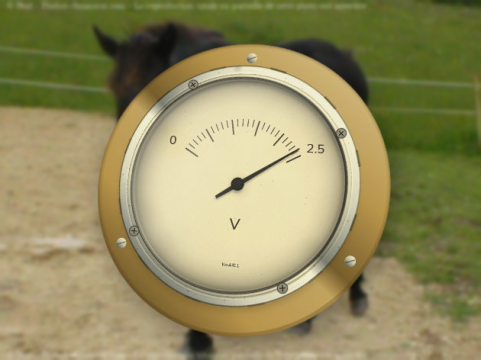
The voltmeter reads 2.4 V
